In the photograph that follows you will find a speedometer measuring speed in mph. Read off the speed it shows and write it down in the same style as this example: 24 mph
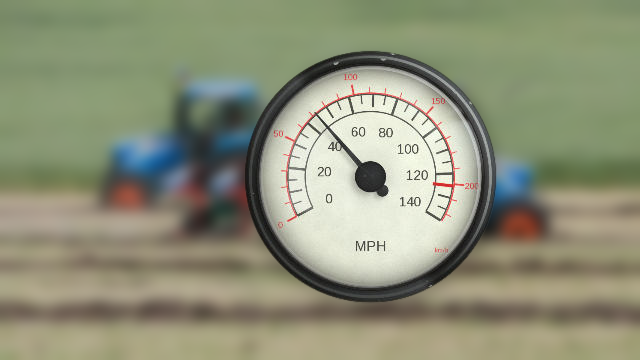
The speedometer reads 45 mph
